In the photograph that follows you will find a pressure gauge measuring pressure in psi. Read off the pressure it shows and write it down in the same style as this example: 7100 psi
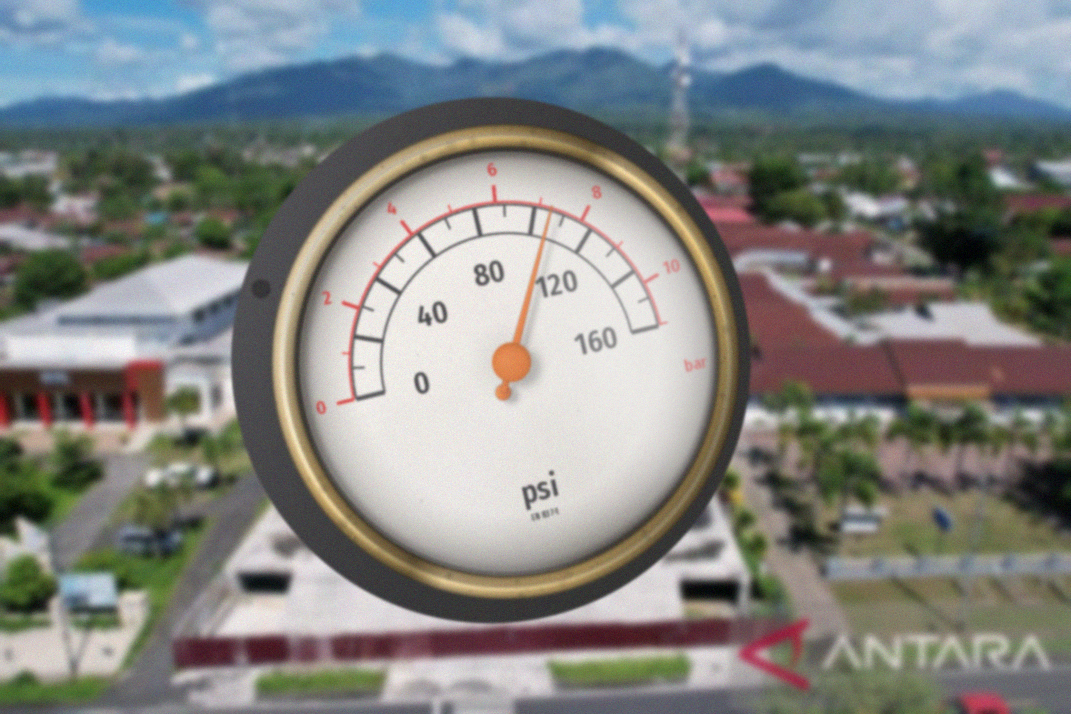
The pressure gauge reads 105 psi
